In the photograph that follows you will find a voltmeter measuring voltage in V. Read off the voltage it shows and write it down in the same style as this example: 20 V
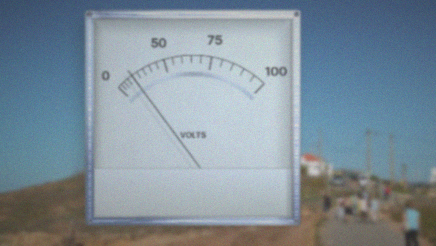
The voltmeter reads 25 V
